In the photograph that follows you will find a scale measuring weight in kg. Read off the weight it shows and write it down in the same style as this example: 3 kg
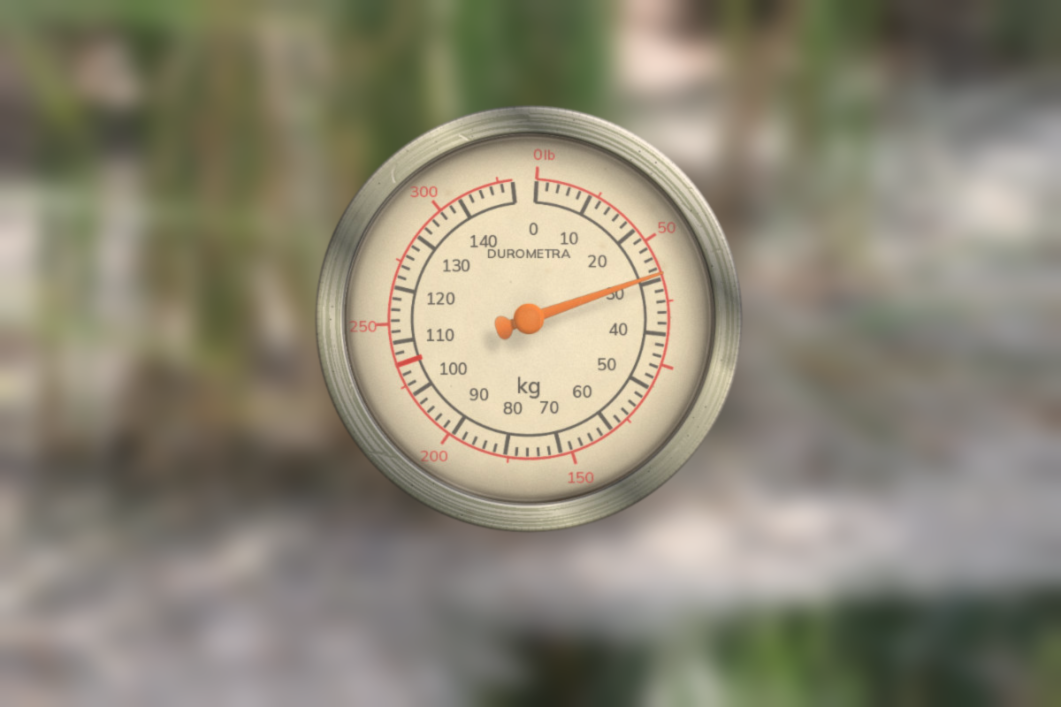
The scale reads 29 kg
